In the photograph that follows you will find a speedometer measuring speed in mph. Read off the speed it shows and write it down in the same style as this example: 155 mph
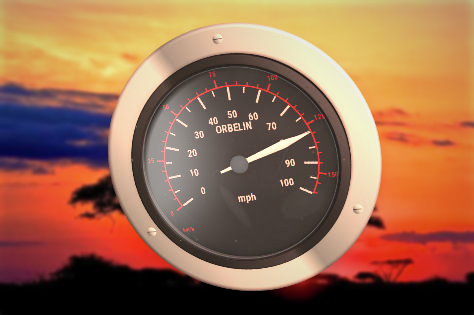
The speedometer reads 80 mph
